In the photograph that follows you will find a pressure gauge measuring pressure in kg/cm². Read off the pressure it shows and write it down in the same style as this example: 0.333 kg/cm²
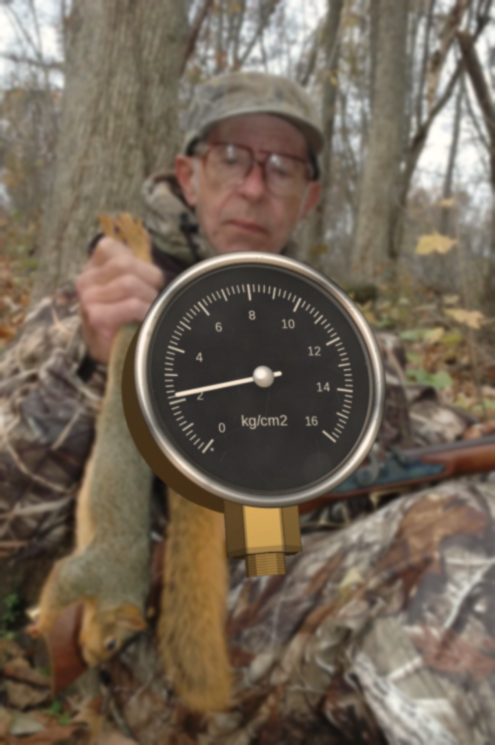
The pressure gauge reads 2.2 kg/cm²
